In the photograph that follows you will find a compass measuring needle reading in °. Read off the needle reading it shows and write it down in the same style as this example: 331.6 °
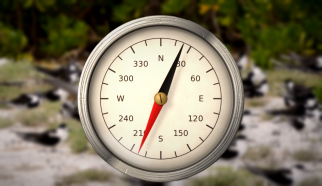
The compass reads 202.5 °
